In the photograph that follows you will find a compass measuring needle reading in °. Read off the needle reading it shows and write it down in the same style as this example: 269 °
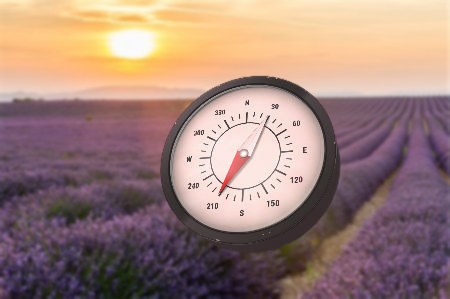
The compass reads 210 °
